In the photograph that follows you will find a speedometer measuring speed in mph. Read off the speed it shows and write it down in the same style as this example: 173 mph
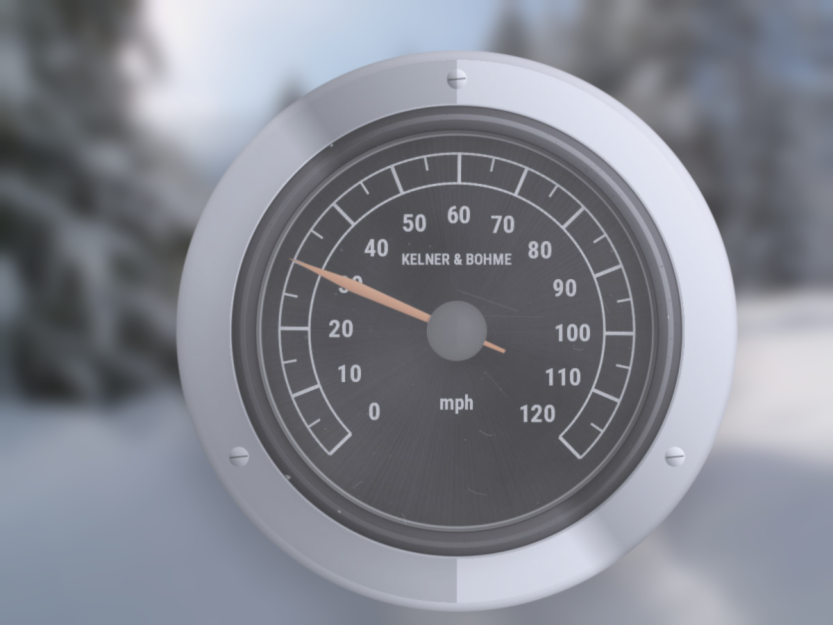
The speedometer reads 30 mph
